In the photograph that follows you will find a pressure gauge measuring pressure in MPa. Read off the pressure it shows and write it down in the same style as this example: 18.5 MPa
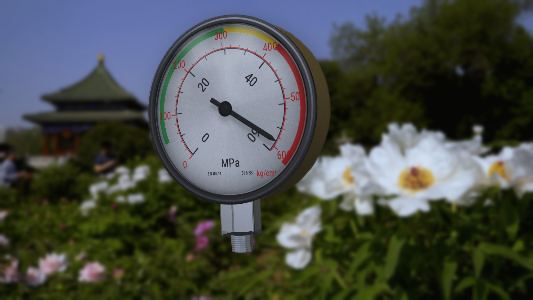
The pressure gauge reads 57.5 MPa
